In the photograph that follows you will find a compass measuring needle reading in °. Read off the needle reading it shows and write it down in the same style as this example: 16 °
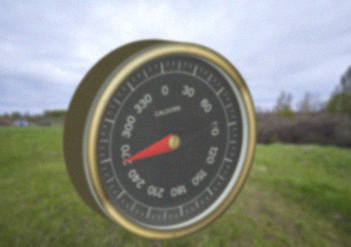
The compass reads 265 °
